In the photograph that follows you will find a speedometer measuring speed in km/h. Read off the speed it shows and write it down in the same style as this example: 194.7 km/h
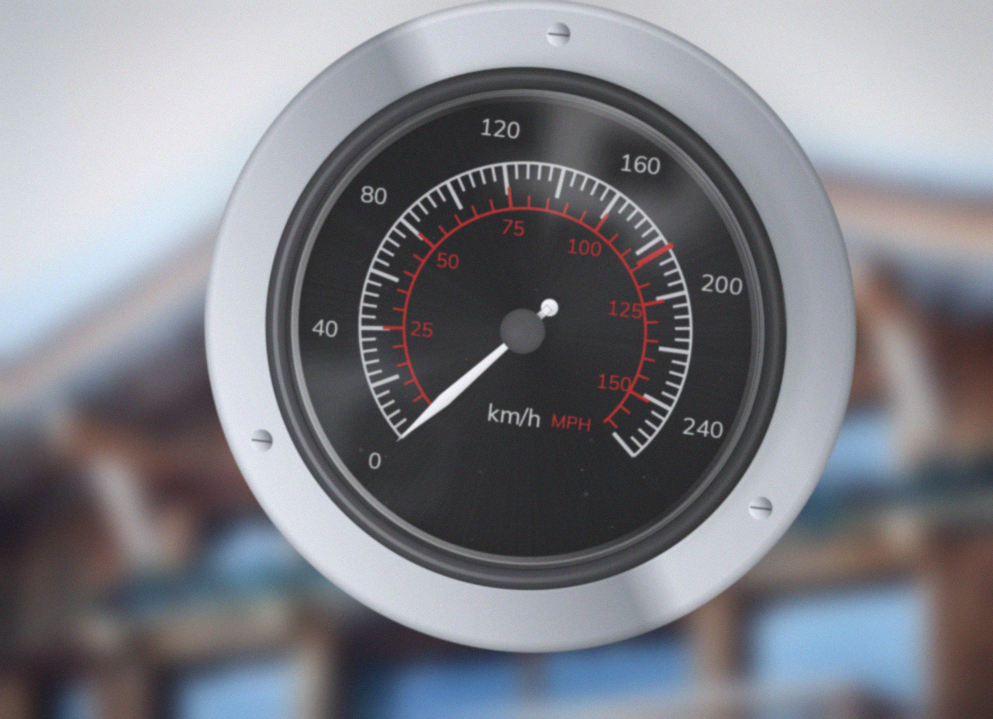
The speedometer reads 0 km/h
